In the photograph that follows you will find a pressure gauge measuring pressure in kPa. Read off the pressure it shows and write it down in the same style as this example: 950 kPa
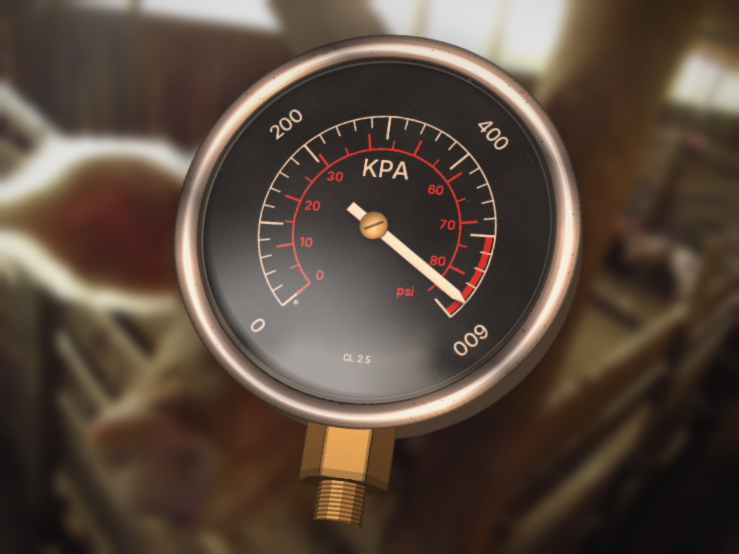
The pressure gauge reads 580 kPa
